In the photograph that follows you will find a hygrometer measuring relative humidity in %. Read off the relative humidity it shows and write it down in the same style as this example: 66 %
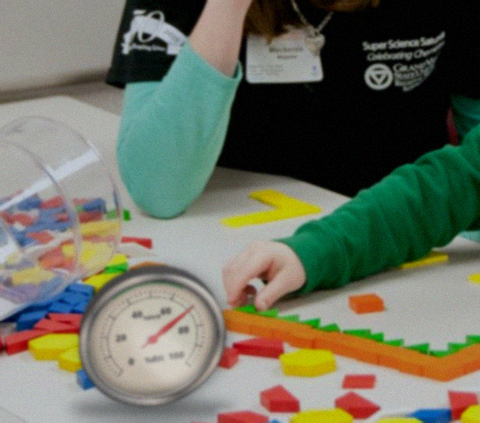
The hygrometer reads 70 %
